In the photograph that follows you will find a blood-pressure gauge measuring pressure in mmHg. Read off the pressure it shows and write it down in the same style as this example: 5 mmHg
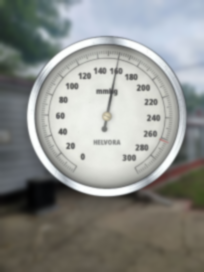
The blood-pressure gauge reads 160 mmHg
